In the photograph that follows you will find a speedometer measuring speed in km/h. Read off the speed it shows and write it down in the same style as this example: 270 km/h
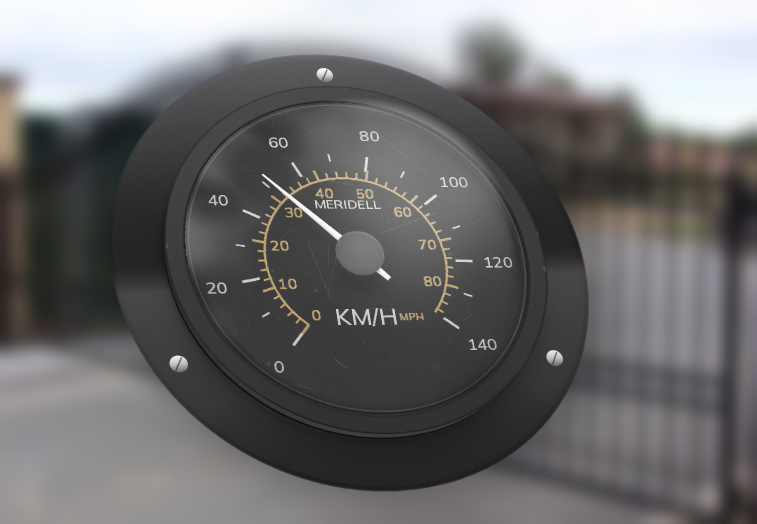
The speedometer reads 50 km/h
